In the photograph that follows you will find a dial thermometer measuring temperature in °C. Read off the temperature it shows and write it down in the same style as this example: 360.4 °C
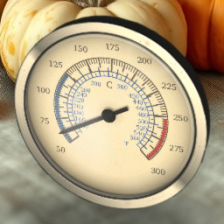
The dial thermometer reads 62.5 °C
